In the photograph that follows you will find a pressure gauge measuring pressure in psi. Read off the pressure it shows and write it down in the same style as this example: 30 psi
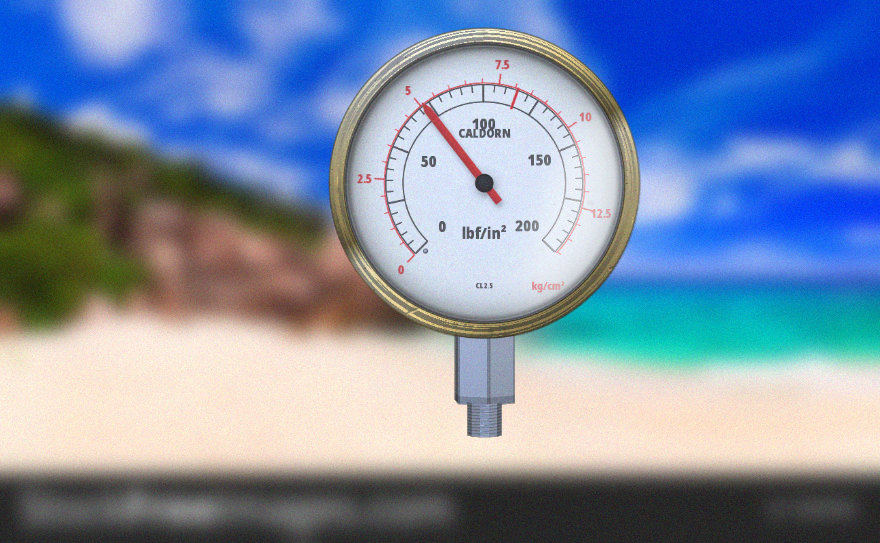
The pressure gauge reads 72.5 psi
